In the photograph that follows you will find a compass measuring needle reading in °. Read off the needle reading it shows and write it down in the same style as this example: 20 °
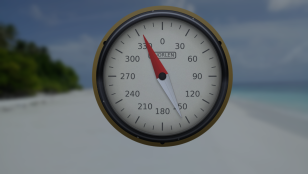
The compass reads 335 °
